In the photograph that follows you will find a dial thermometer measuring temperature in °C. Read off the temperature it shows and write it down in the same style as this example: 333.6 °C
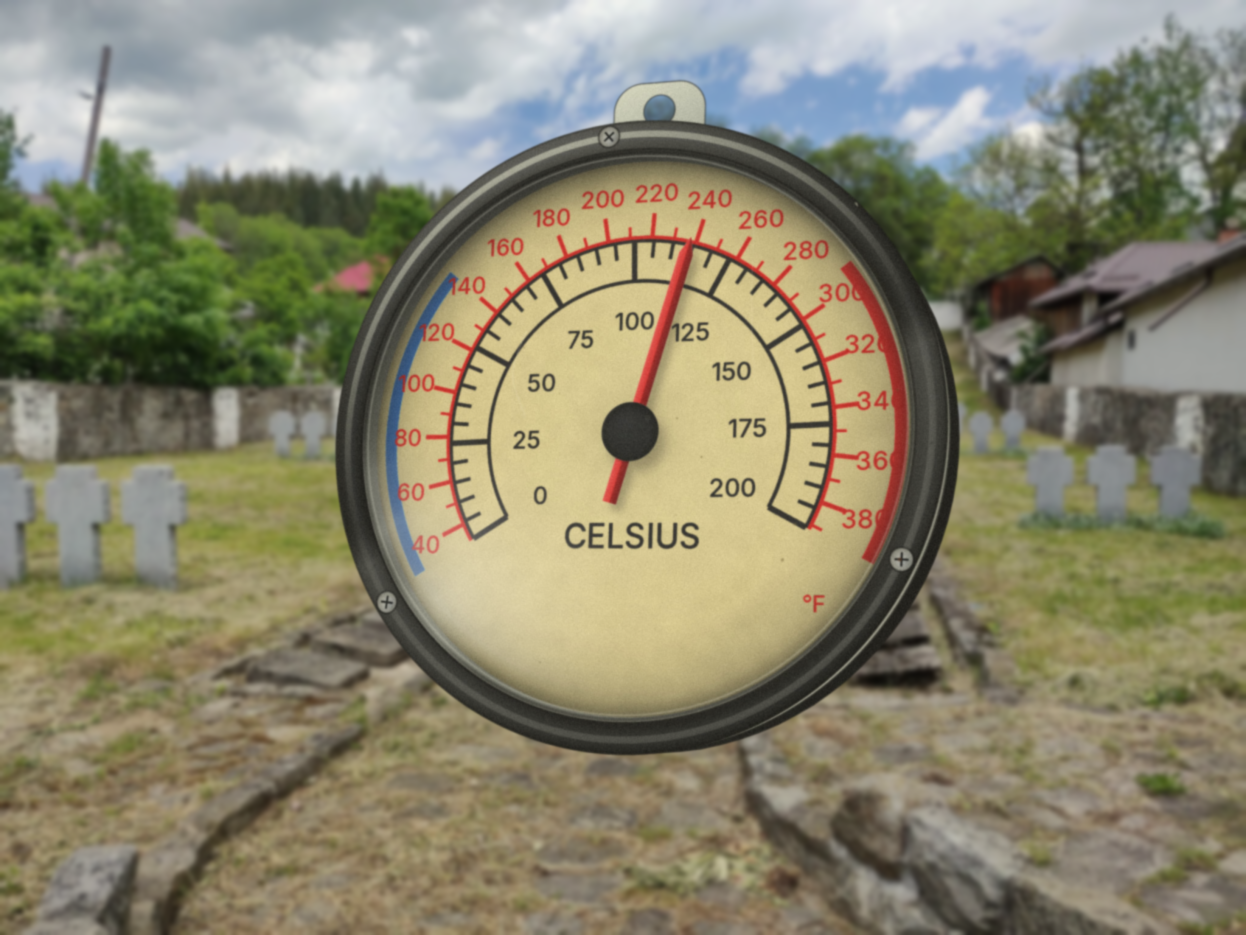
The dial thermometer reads 115 °C
